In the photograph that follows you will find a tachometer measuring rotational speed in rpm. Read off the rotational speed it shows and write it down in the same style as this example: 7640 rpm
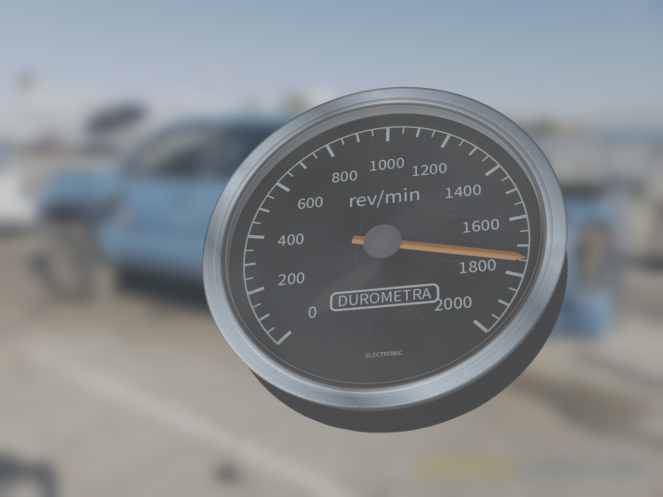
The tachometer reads 1750 rpm
